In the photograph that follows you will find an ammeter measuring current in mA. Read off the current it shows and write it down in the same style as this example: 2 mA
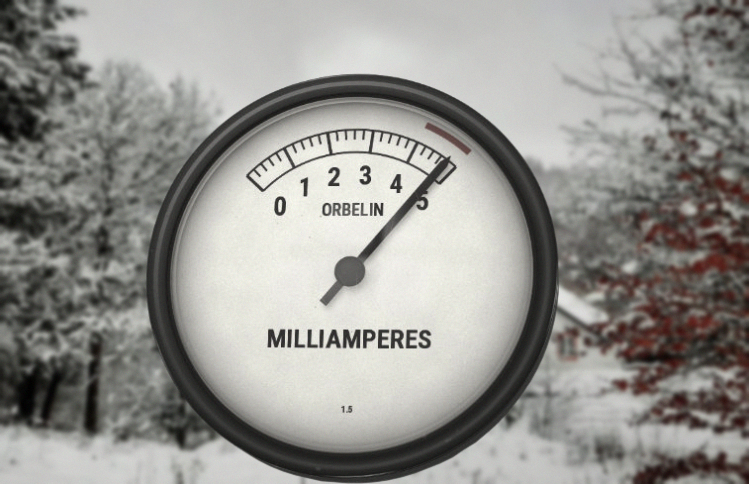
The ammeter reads 4.8 mA
